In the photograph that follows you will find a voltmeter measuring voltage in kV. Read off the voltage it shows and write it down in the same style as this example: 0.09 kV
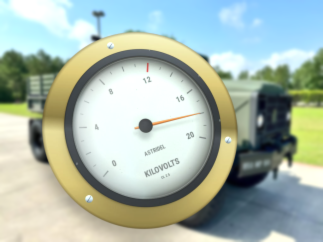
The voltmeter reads 18 kV
